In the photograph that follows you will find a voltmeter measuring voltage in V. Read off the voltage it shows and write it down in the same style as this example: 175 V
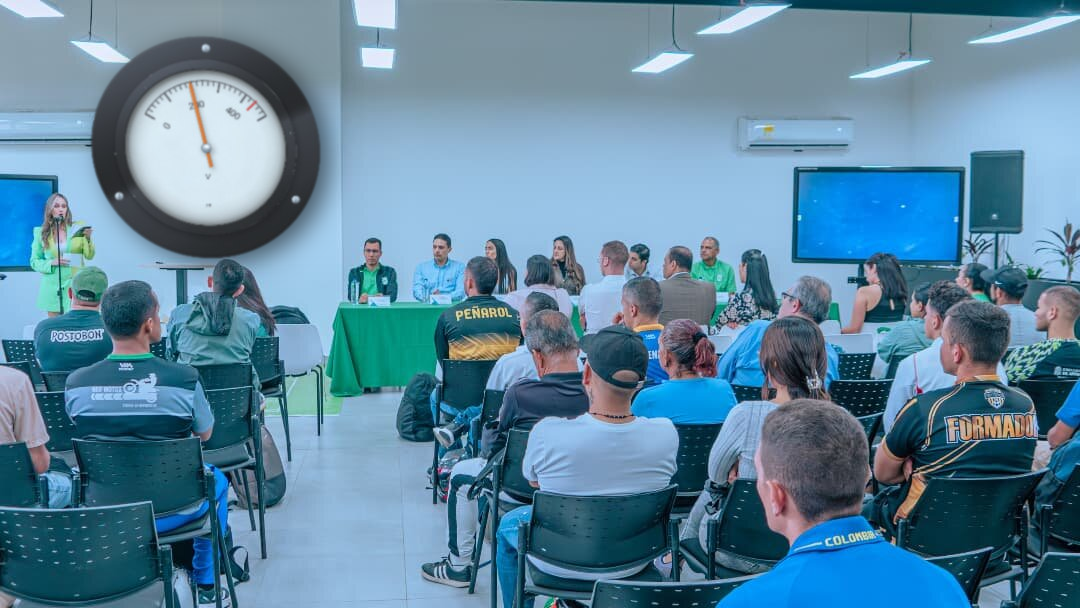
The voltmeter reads 200 V
